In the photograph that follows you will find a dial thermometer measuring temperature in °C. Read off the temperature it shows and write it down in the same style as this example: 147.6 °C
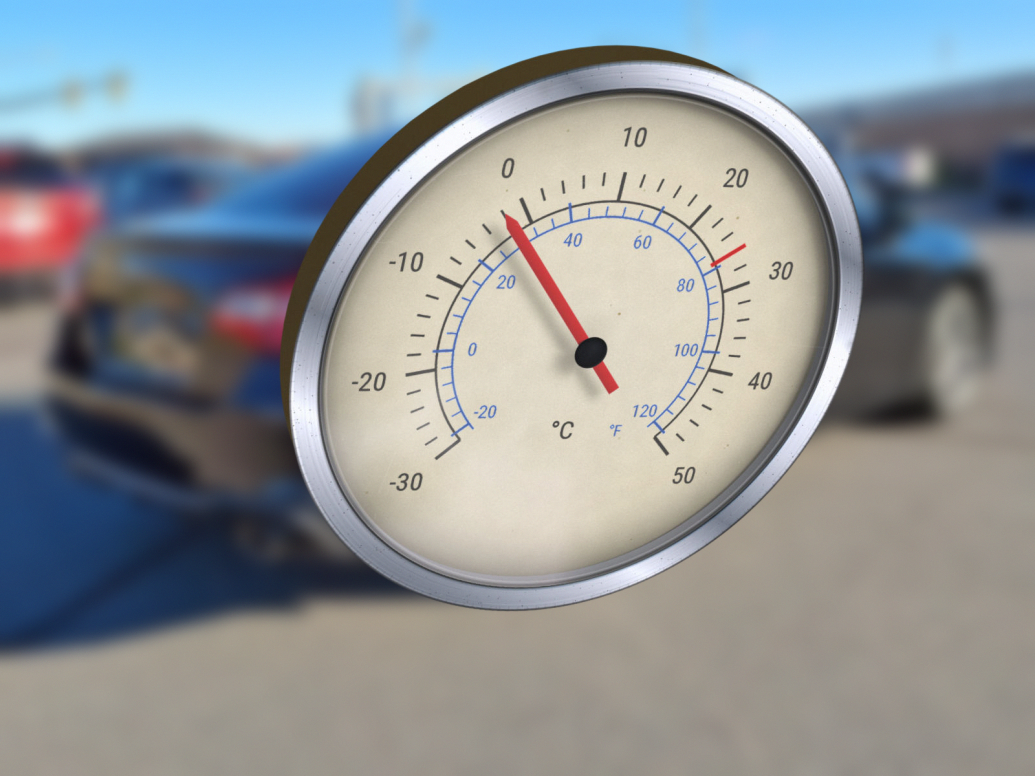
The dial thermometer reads -2 °C
